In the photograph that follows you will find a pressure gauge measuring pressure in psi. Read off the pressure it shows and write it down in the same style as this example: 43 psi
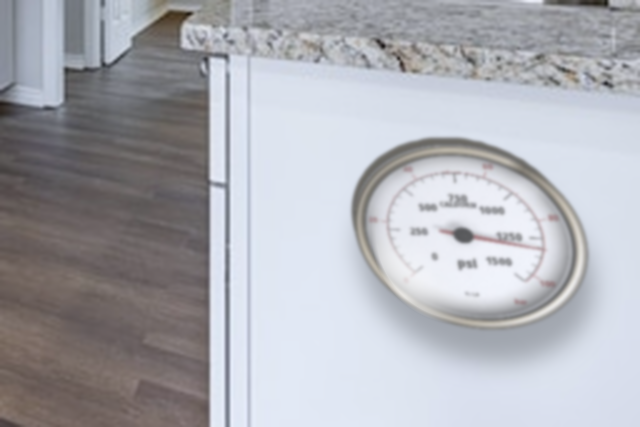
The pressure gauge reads 1300 psi
